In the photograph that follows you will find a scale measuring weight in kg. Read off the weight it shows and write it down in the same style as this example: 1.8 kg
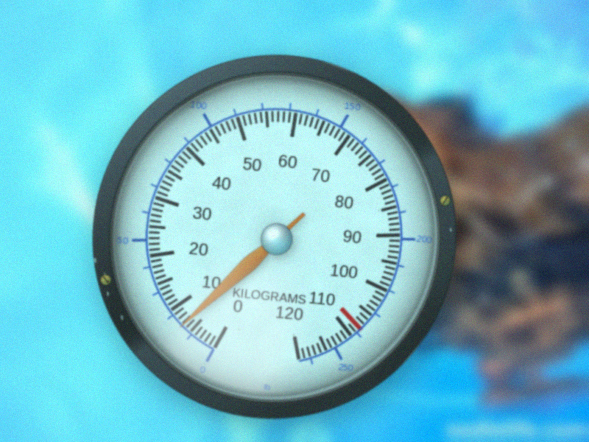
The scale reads 7 kg
